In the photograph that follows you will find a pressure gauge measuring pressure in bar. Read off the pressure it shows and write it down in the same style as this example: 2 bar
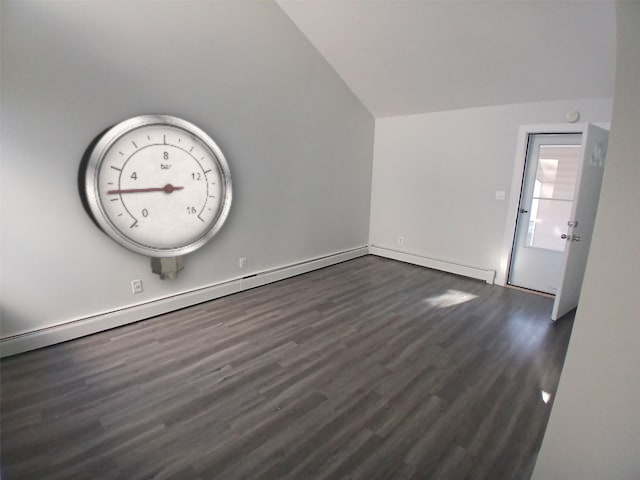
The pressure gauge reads 2.5 bar
